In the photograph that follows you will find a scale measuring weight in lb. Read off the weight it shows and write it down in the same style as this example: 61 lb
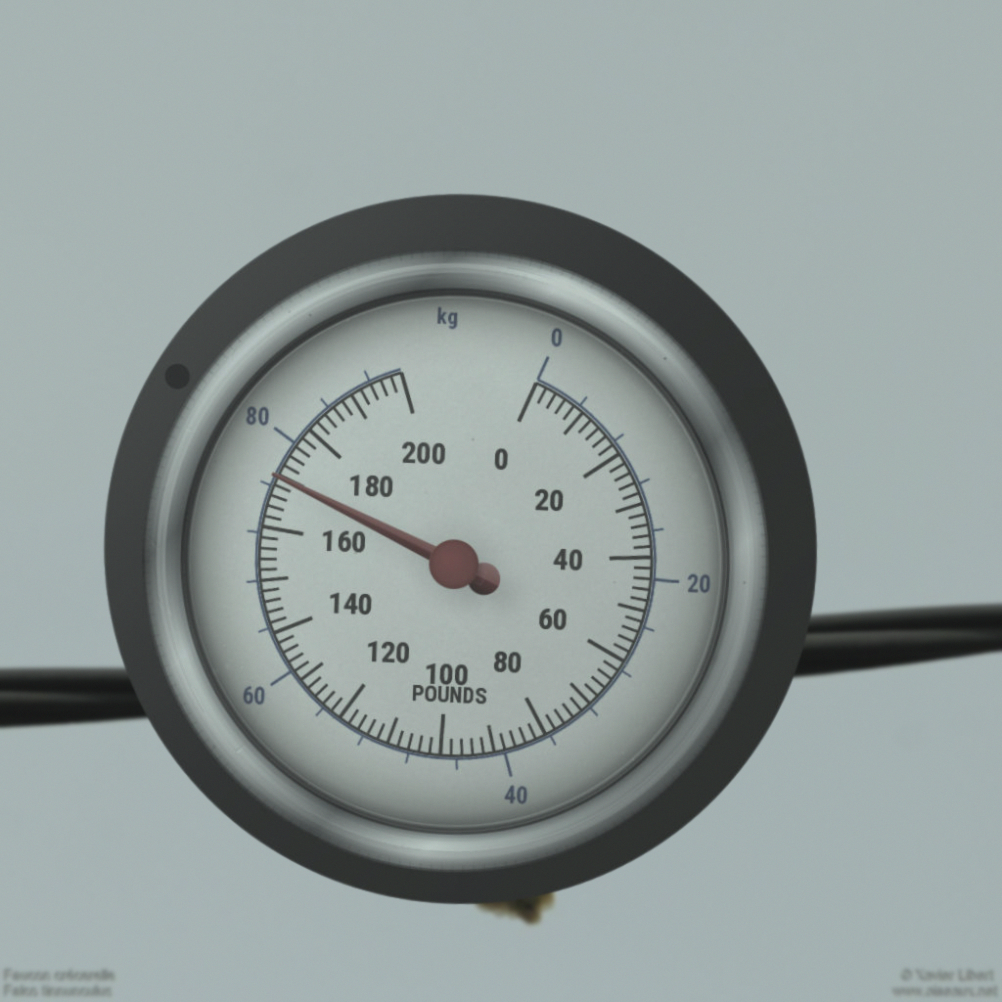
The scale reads 170 lb
